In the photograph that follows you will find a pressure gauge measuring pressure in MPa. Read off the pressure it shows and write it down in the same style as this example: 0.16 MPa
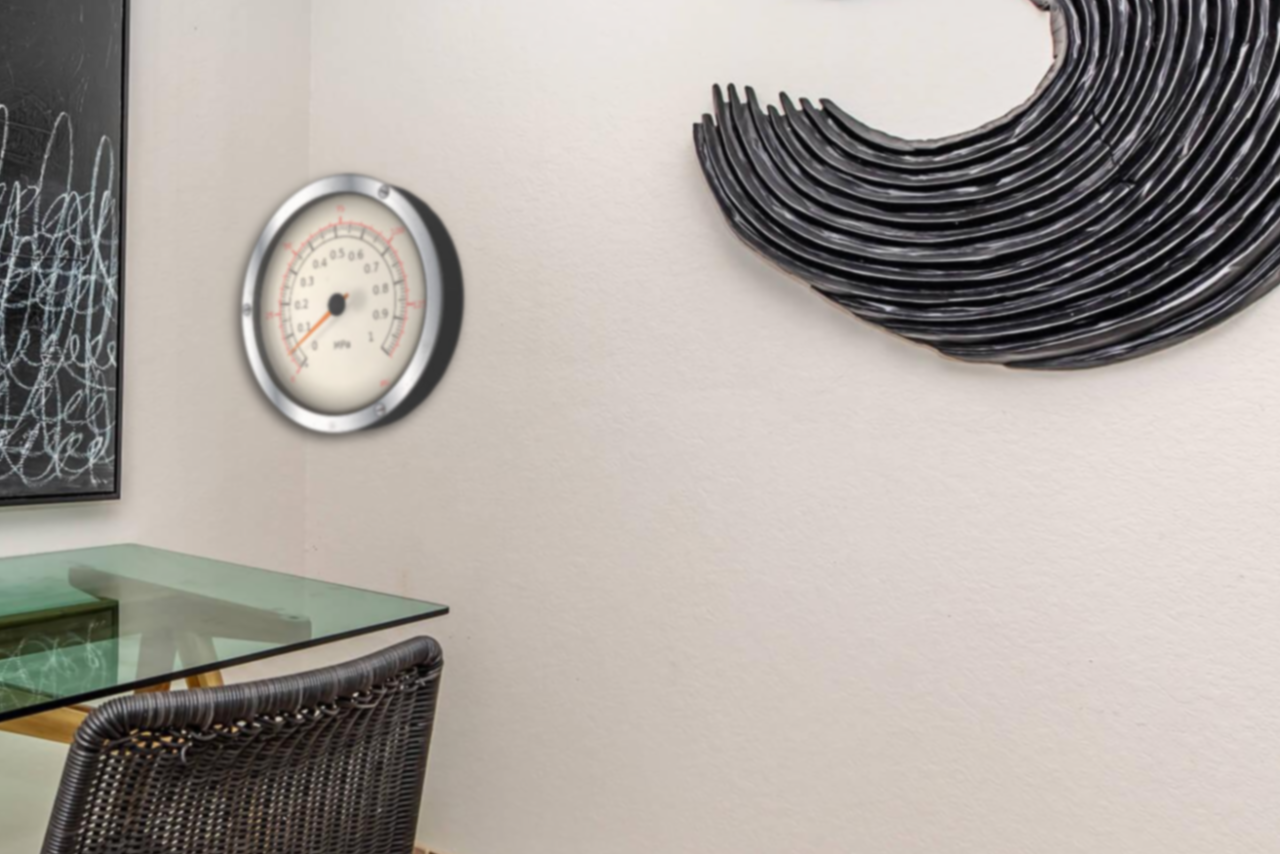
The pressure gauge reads 0.05 MPa
